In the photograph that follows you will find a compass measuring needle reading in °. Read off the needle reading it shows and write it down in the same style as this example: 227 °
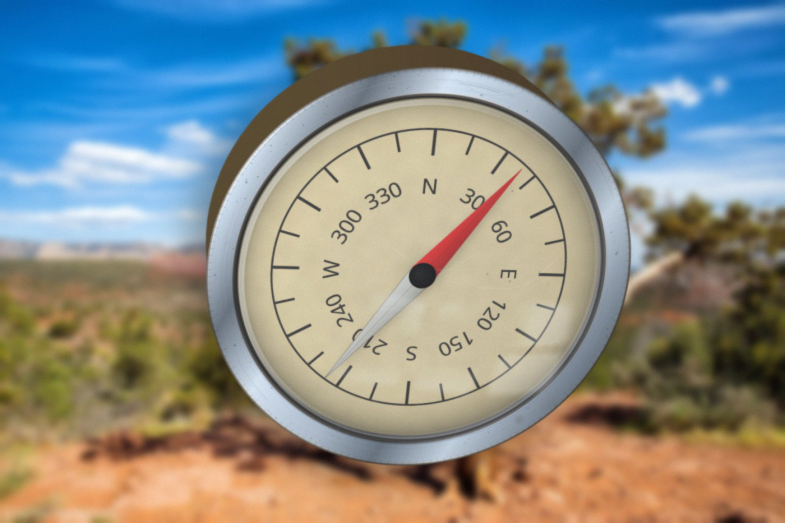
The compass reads 37.5 °
